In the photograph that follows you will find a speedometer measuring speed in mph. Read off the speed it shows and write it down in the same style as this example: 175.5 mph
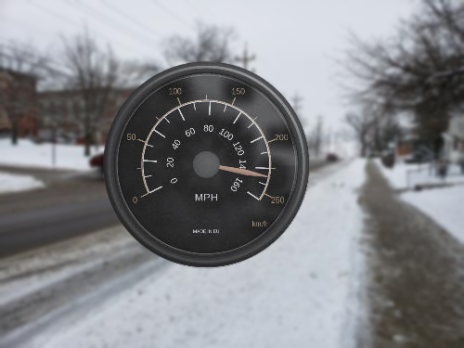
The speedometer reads 145 mph
